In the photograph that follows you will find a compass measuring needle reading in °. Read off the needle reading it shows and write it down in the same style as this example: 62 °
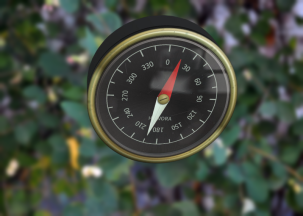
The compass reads 15 °
